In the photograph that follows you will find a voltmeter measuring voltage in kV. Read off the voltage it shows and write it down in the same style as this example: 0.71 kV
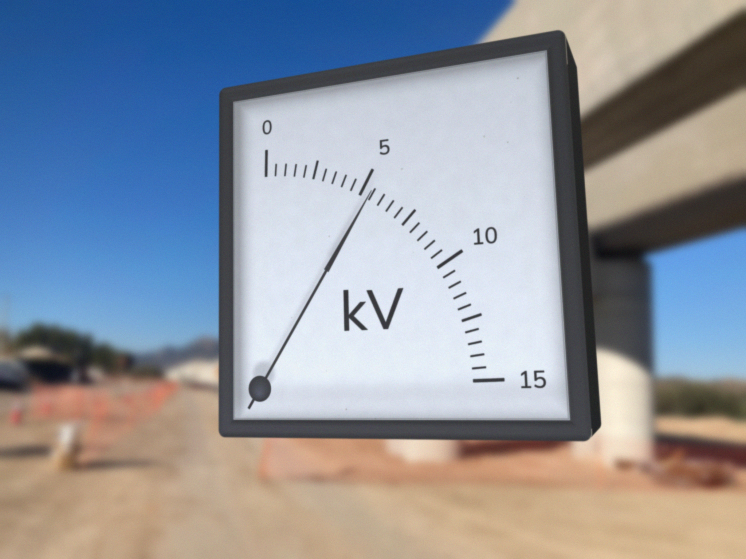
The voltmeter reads 5.5 kV
